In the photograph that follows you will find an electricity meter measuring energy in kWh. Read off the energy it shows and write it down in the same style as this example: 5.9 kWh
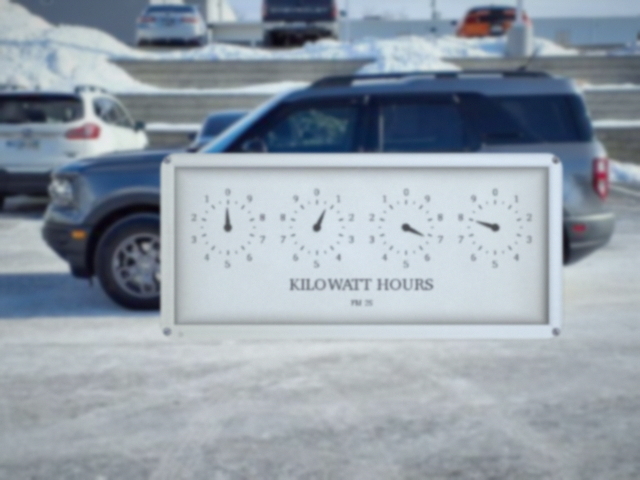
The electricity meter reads 68 kWh
